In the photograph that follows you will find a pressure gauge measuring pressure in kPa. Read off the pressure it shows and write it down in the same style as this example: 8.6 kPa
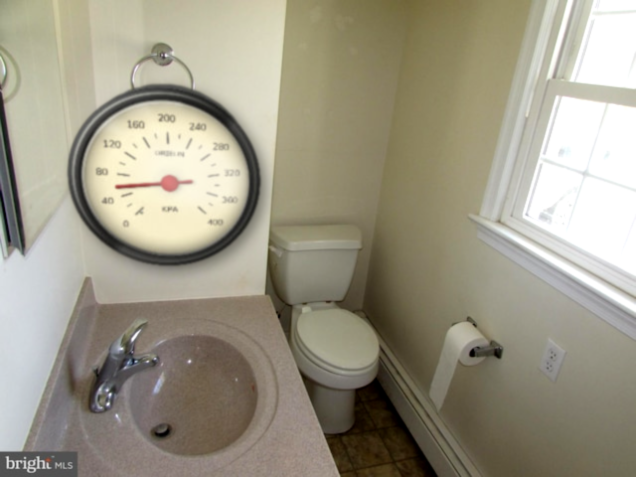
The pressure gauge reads 60 kPa
